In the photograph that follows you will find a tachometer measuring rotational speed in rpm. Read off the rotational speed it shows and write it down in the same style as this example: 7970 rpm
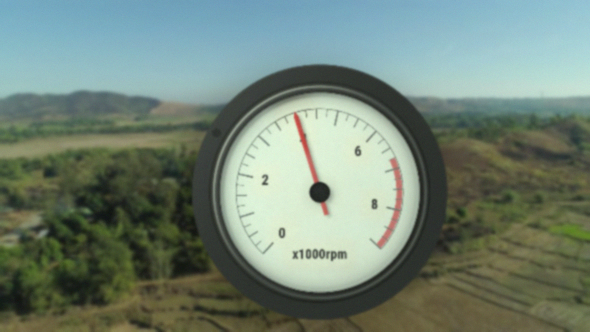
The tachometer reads 4000 rpm
